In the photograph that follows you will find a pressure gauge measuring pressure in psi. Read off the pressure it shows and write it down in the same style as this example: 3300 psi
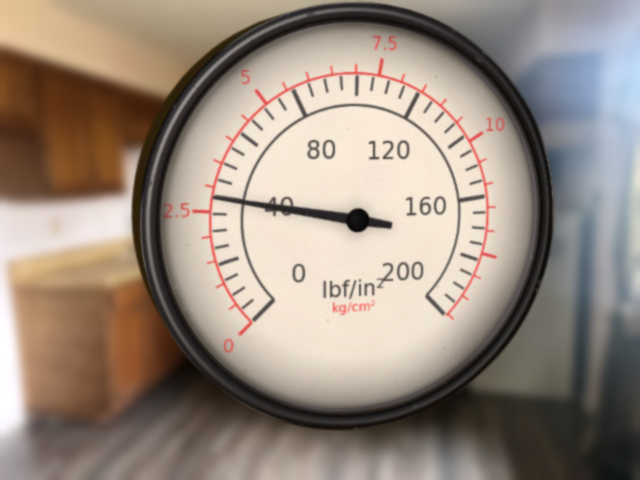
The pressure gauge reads 40 psi
